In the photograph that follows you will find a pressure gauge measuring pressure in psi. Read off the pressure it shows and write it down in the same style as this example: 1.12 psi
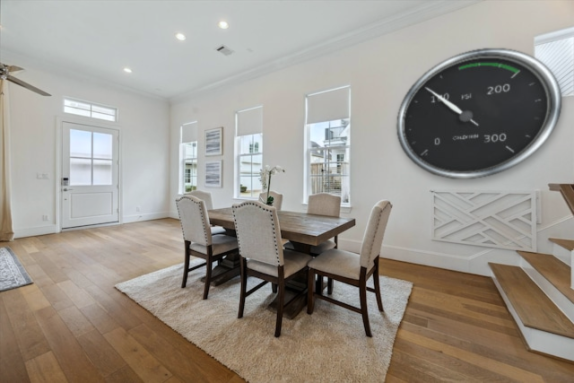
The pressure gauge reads 100 psi
